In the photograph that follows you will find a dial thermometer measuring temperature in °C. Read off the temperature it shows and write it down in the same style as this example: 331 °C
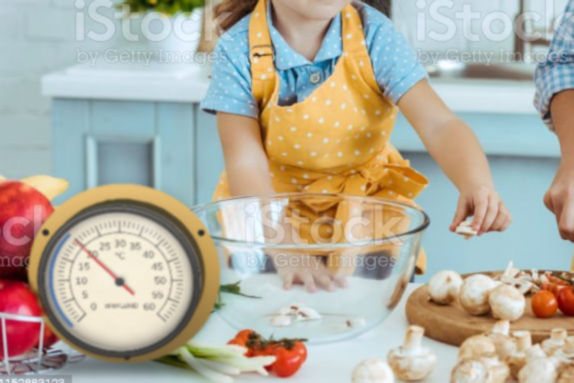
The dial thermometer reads 20 °C
